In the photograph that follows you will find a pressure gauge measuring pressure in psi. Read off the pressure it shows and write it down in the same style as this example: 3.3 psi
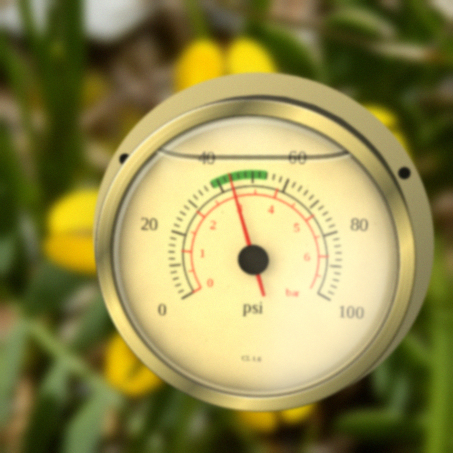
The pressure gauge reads 44 psi
